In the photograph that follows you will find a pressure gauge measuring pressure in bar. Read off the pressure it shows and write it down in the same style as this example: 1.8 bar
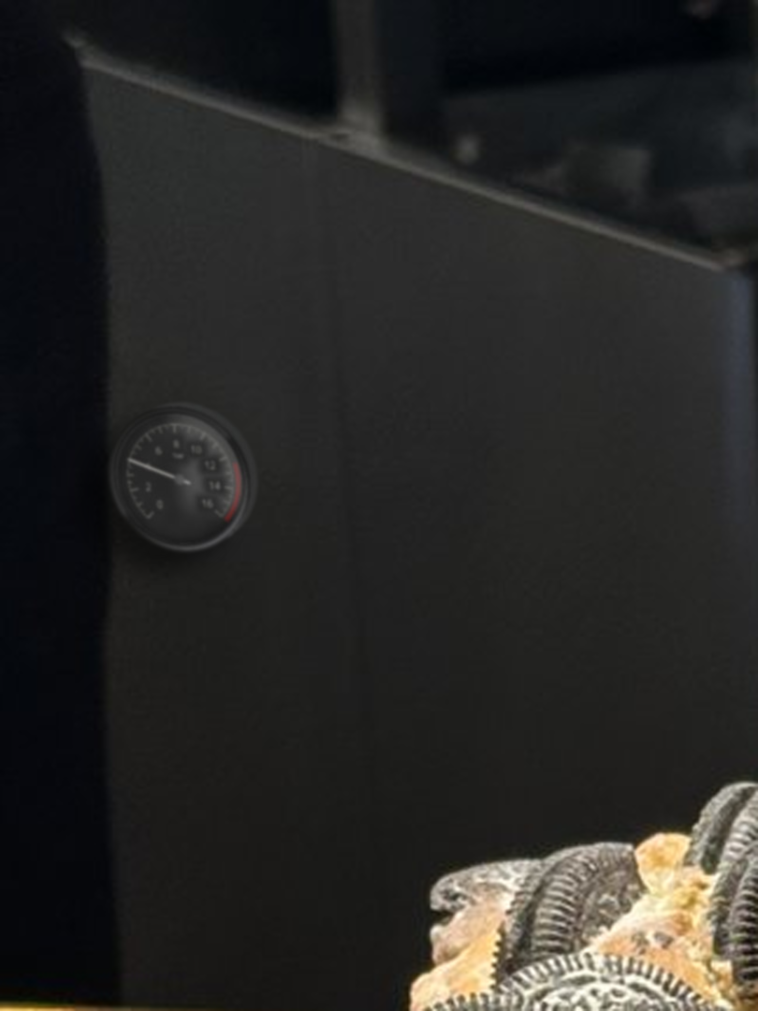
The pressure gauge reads 4 bar
